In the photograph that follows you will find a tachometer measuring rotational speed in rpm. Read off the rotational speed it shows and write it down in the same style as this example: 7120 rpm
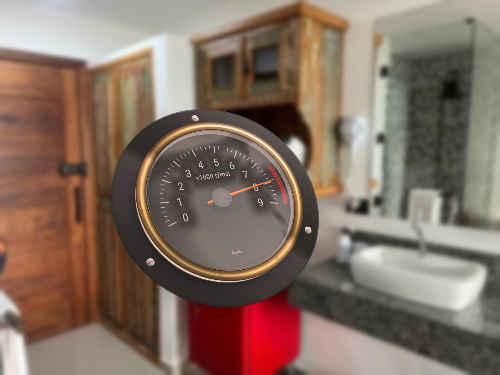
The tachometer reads 8000 rpm
